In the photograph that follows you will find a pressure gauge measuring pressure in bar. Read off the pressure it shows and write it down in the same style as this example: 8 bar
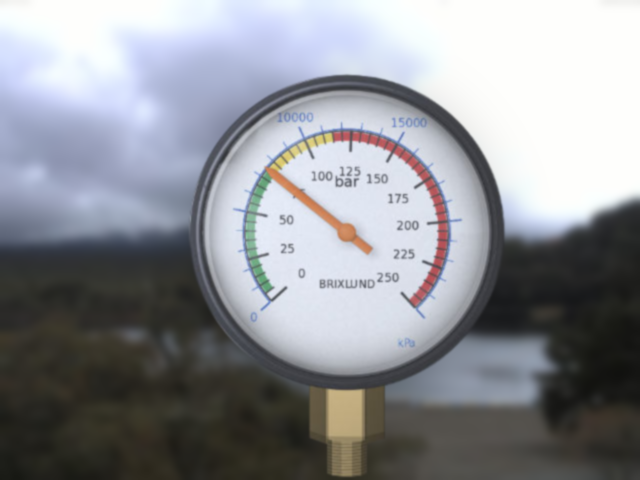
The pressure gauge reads 75 bar
